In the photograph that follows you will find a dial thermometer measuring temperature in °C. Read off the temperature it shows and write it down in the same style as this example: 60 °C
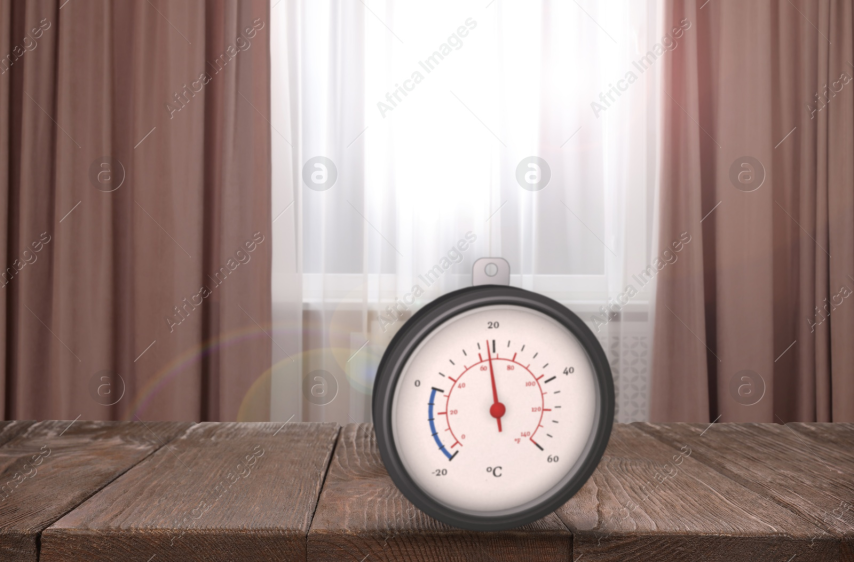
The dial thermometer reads 18 °C
